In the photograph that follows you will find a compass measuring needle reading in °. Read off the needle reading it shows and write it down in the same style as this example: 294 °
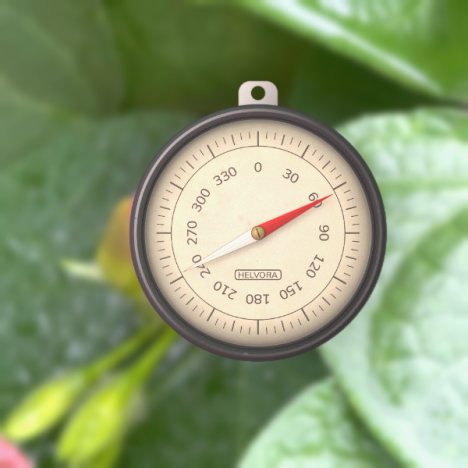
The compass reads 62.5 °
